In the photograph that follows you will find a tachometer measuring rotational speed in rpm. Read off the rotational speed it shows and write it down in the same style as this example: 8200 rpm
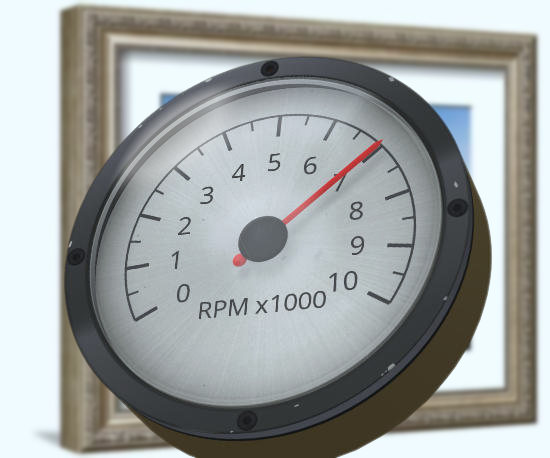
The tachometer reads 7000 rpm
